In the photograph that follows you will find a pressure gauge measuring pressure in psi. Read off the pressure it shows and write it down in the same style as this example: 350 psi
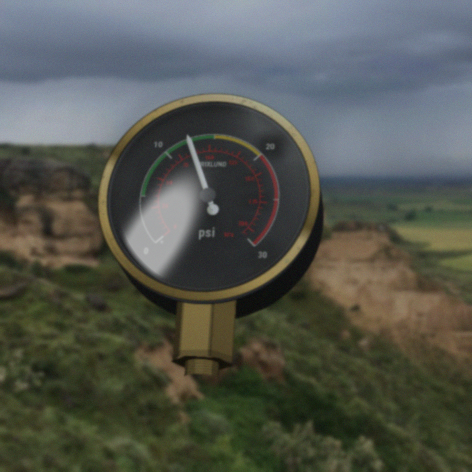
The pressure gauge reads 12.5 psi
